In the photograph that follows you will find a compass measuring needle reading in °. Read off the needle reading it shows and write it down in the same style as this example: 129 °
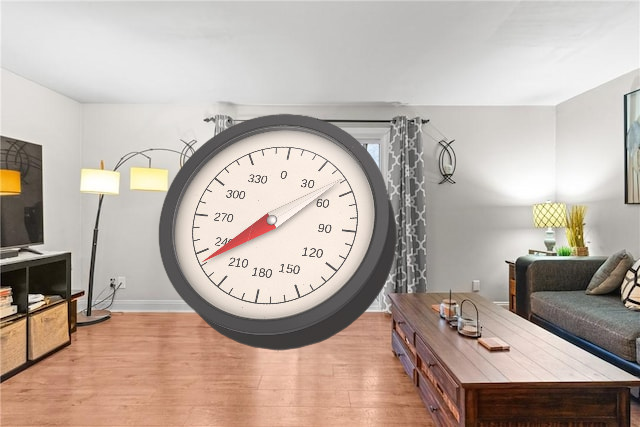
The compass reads 230 °
